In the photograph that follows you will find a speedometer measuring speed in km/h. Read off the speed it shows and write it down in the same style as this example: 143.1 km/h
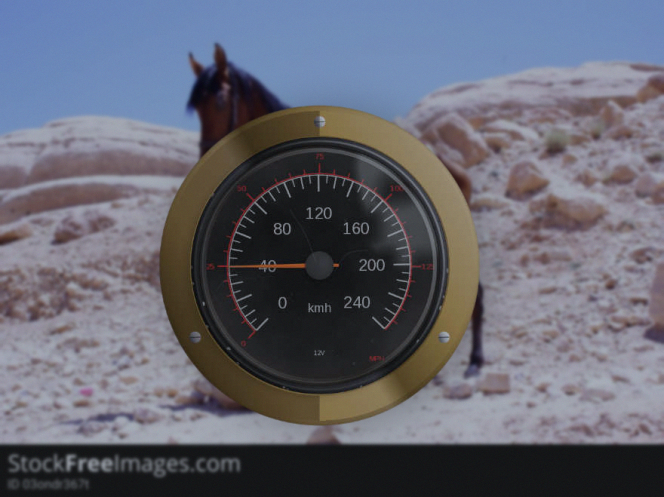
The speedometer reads 40 km/h
